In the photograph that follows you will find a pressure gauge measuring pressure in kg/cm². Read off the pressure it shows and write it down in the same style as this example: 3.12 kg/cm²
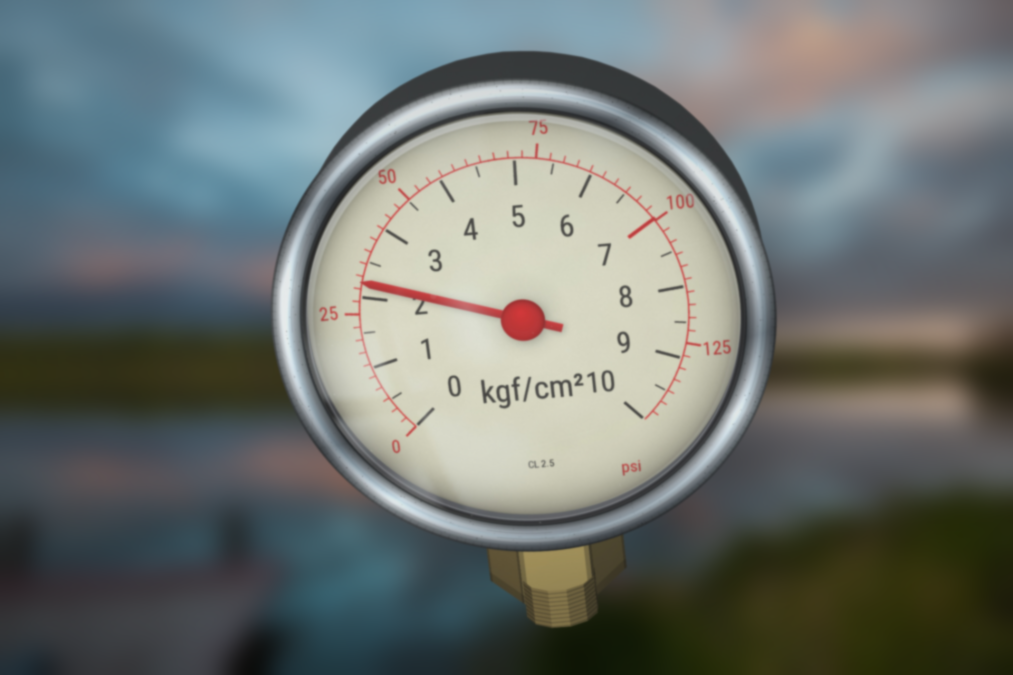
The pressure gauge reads 2.25 kg/cm²
